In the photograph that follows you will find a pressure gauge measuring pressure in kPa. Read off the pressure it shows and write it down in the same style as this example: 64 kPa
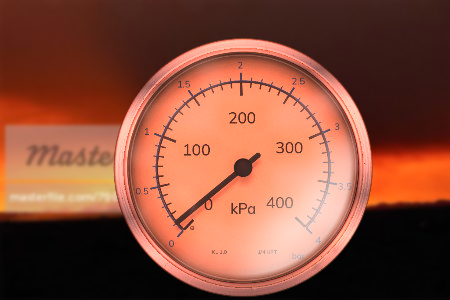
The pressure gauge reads 10 kPa
